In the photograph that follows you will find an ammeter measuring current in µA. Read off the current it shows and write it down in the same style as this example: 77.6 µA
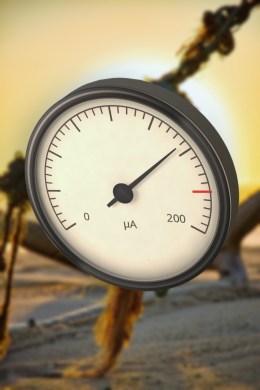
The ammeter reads 145 µA
